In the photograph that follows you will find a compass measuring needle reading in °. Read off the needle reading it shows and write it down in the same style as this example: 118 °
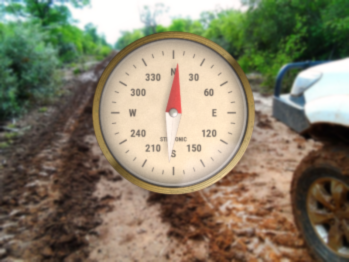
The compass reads 5 °
